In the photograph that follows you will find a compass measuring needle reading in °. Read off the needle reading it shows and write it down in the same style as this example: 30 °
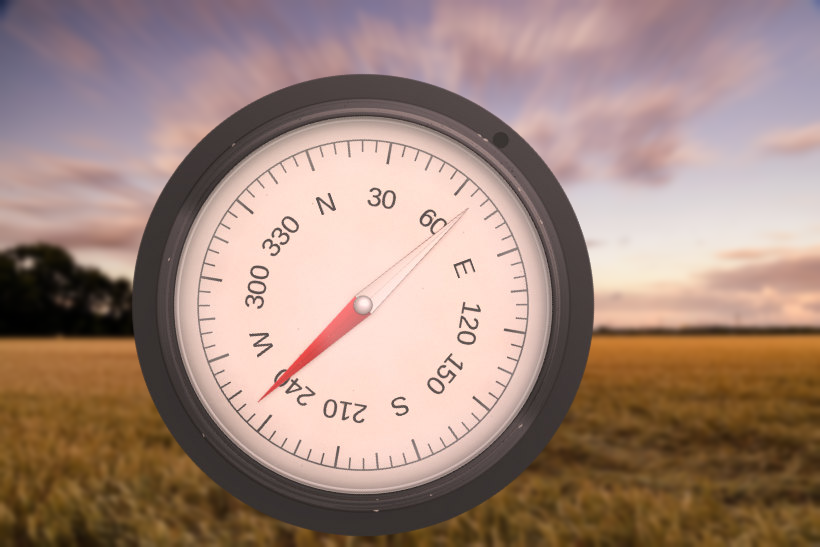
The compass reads 247.5 °
